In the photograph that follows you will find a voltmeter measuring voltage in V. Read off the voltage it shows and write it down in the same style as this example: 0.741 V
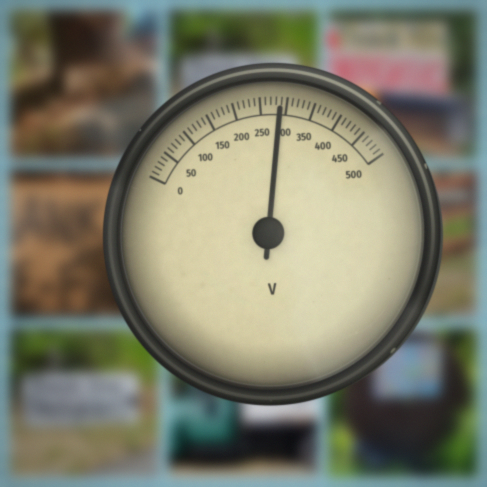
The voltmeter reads 290 V
